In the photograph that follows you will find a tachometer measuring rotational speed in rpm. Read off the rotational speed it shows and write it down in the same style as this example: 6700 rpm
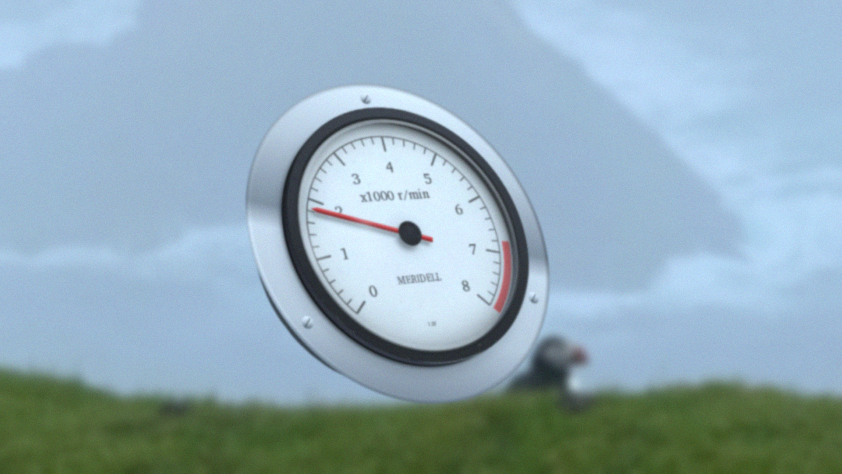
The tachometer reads 1800 rpm
